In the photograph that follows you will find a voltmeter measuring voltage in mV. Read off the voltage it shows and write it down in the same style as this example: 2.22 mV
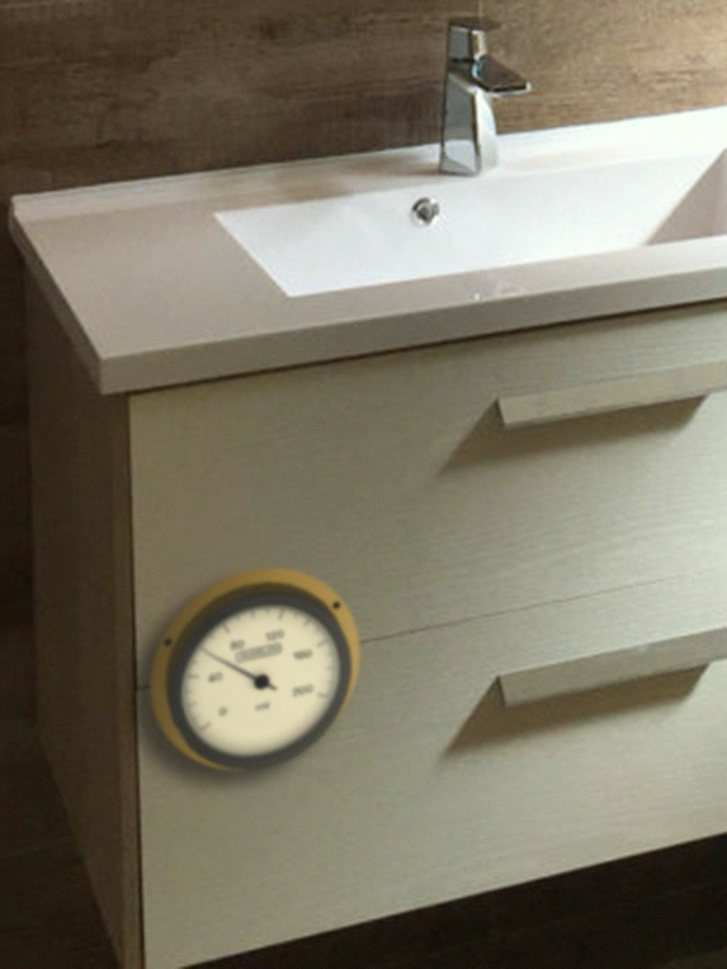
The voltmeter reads 60 mV
